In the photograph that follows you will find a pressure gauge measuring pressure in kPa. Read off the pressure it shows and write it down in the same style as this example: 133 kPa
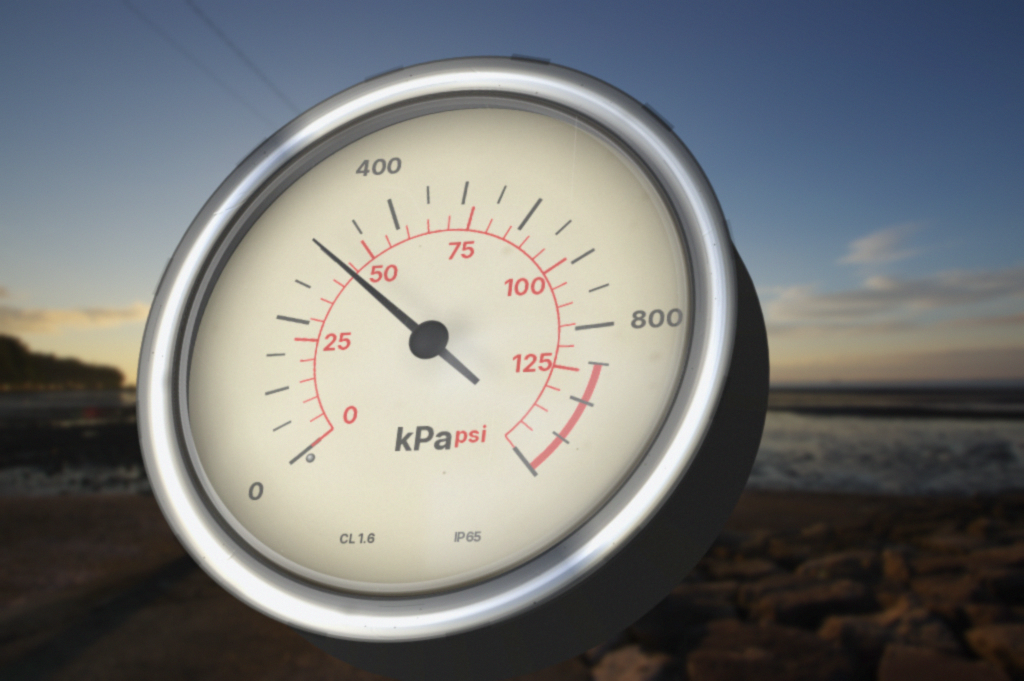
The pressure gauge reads 300 kPa
